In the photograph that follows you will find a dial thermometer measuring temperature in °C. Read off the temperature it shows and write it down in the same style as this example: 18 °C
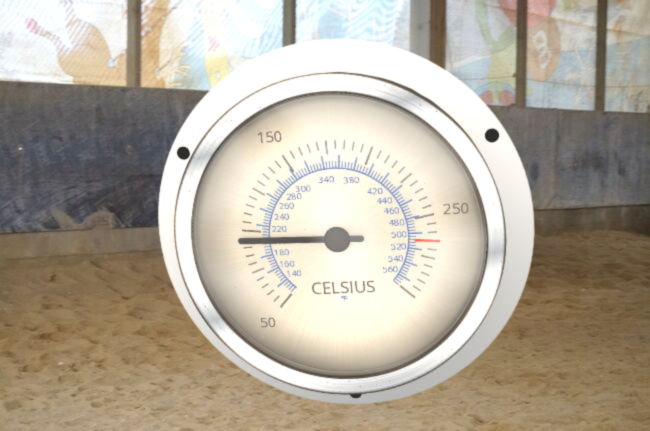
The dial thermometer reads 95 °C
